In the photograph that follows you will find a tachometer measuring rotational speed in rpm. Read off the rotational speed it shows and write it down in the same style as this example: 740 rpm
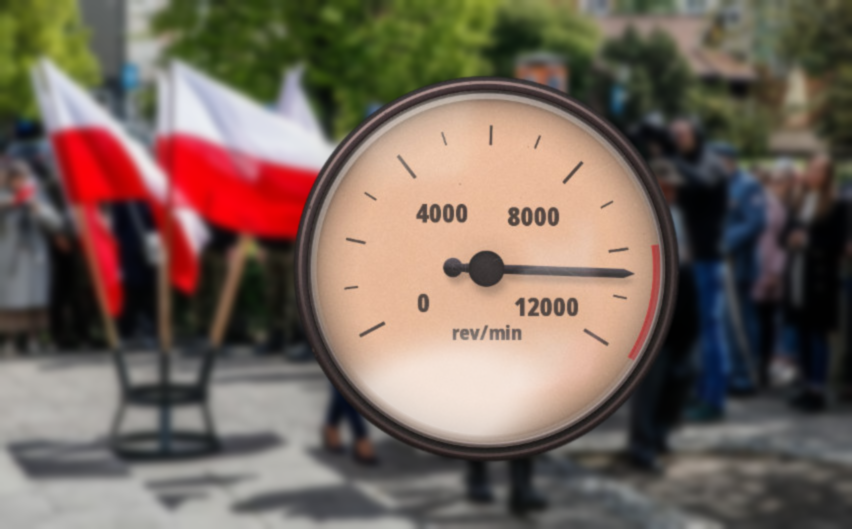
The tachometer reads 10500 rpm
